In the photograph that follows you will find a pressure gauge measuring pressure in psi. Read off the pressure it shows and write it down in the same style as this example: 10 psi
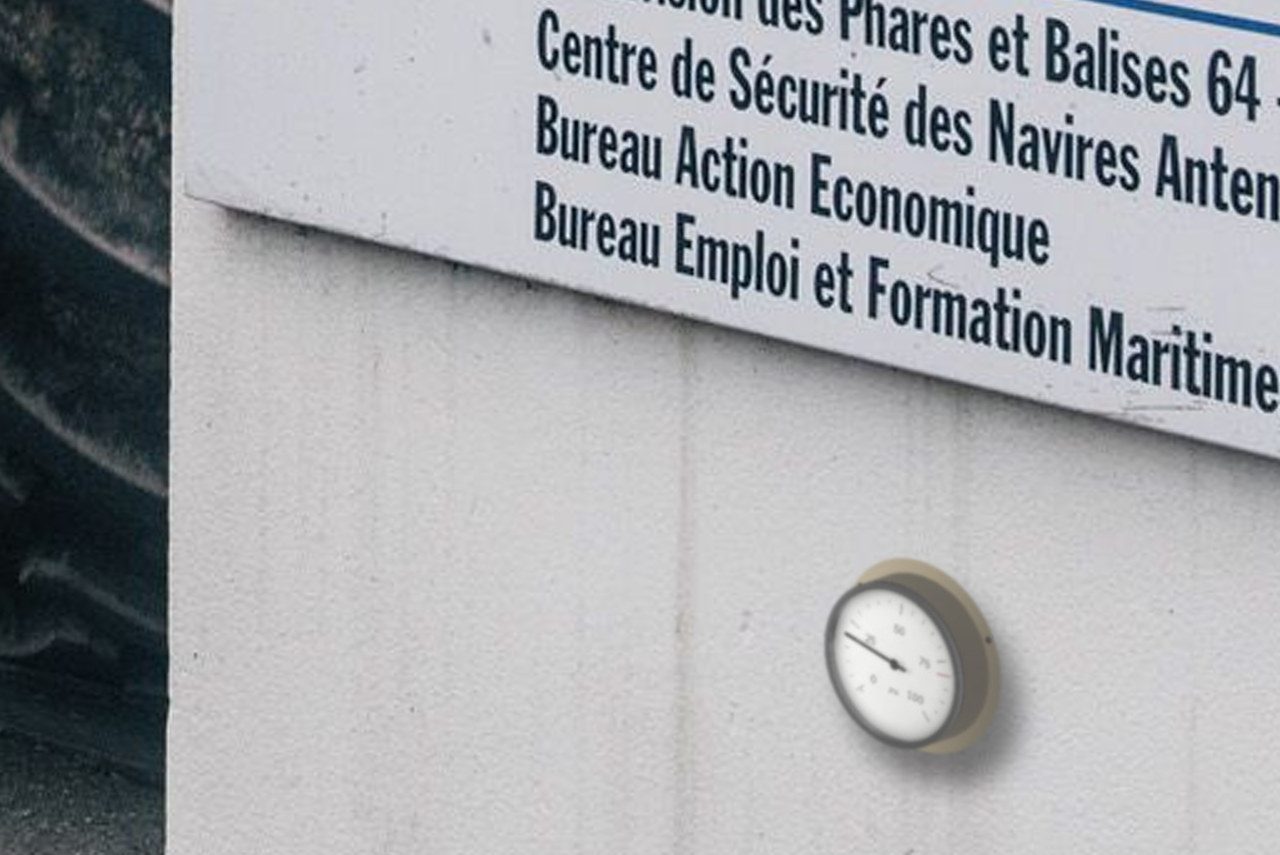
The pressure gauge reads 20 psi
